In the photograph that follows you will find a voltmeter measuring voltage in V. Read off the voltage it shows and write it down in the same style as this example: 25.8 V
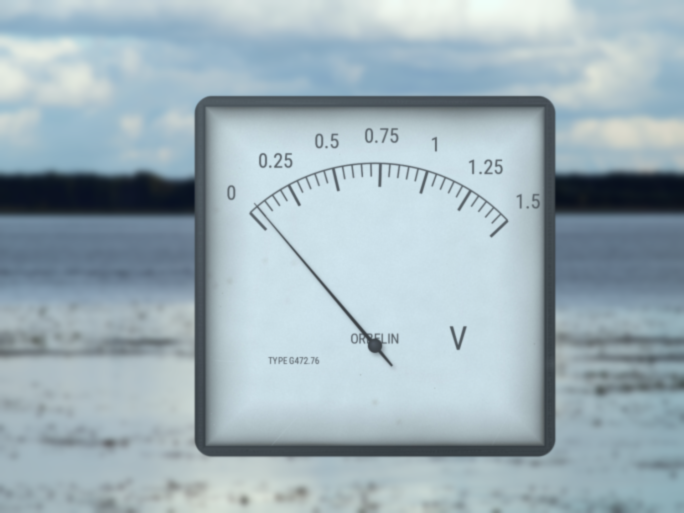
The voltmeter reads 0.05 V
